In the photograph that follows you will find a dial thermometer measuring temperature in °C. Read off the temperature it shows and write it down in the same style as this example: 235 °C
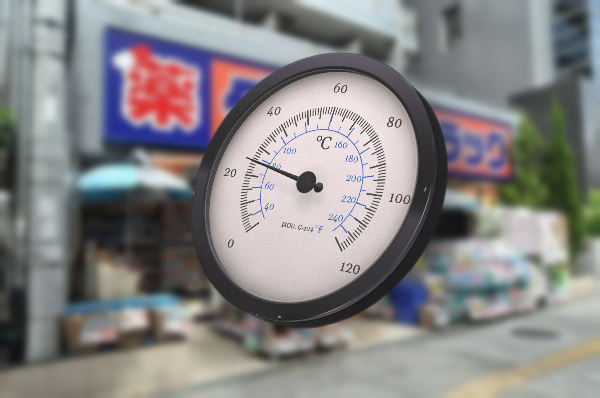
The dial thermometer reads 25 °C
